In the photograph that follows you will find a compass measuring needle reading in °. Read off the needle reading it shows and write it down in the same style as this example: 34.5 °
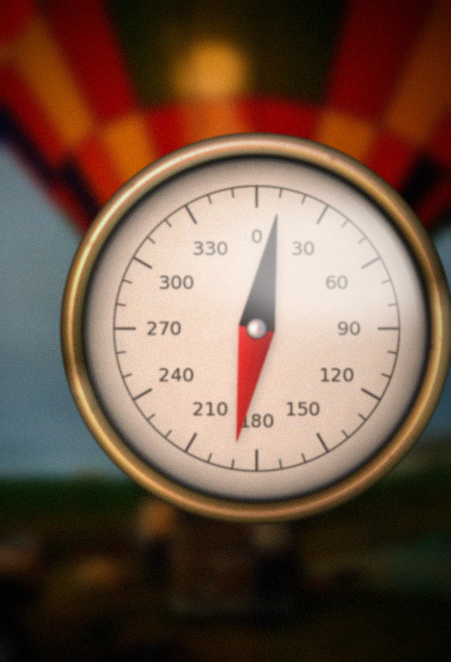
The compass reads 190 °
